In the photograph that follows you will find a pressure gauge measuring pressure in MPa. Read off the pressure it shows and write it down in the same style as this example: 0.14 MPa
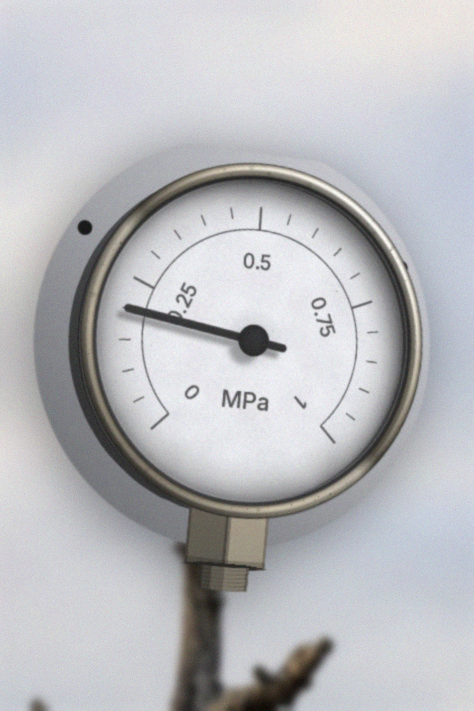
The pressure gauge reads 0.2 MPa
